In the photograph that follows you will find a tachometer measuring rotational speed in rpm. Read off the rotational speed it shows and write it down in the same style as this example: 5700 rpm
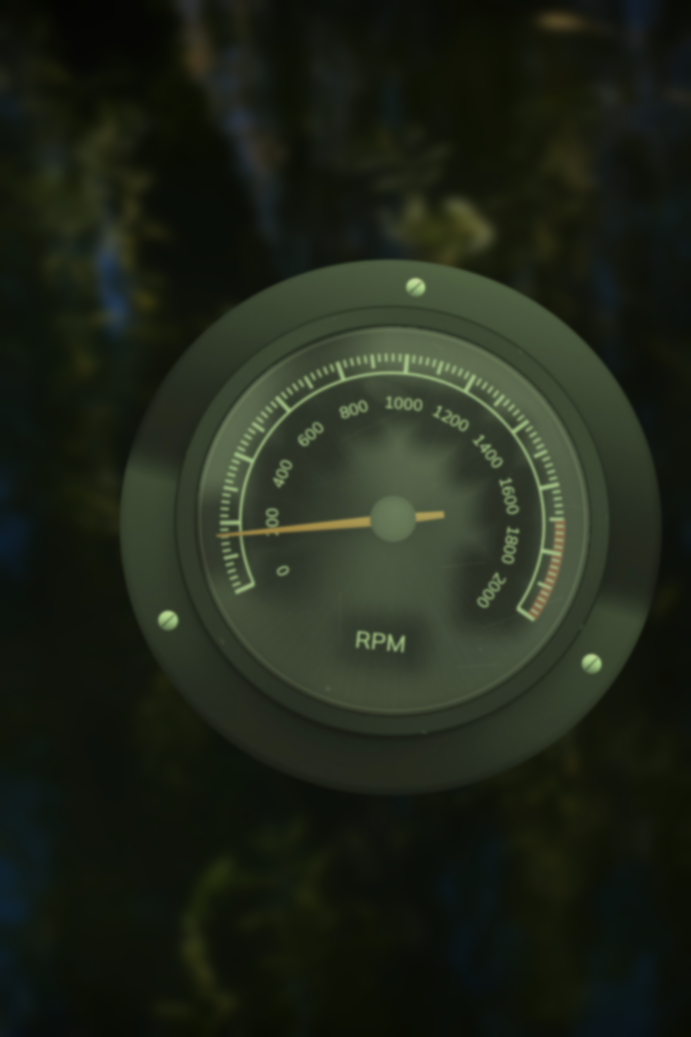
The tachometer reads 160 rpm
